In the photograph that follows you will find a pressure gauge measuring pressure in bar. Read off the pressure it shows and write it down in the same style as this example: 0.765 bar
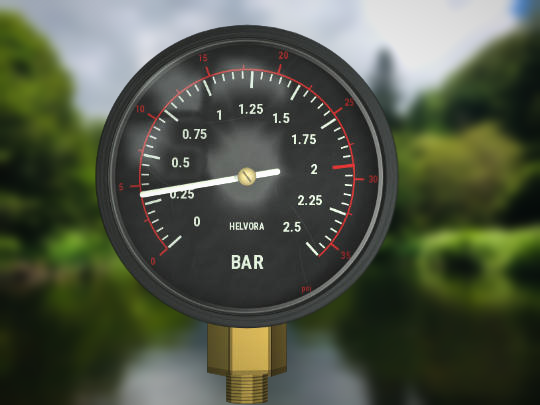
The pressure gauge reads 0.3 bar
